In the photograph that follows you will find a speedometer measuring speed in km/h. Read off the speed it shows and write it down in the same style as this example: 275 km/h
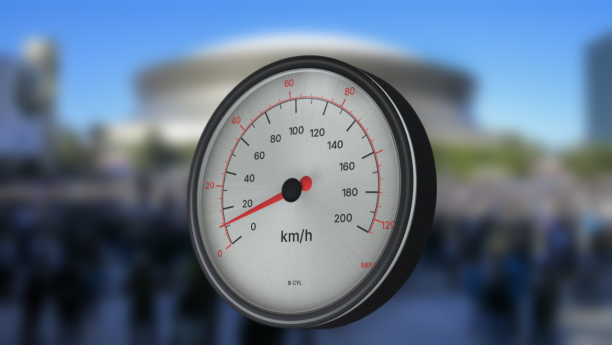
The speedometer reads 10 km/h
